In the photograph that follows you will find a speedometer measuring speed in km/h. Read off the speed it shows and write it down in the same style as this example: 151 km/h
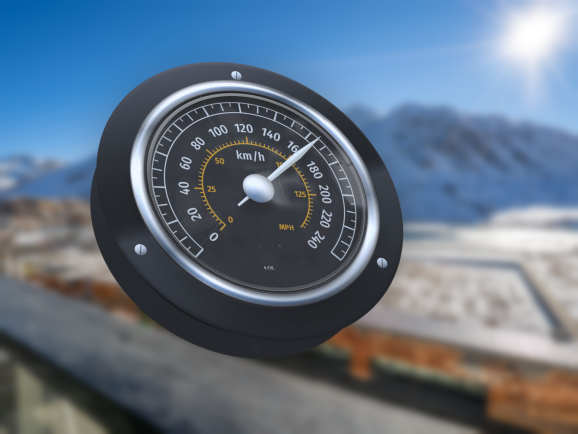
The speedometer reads 165 km/h
